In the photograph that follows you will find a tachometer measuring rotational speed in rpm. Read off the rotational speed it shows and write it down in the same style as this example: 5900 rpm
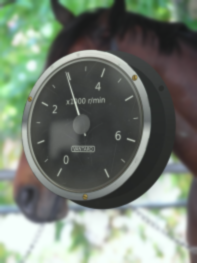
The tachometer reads 3000 rpm
